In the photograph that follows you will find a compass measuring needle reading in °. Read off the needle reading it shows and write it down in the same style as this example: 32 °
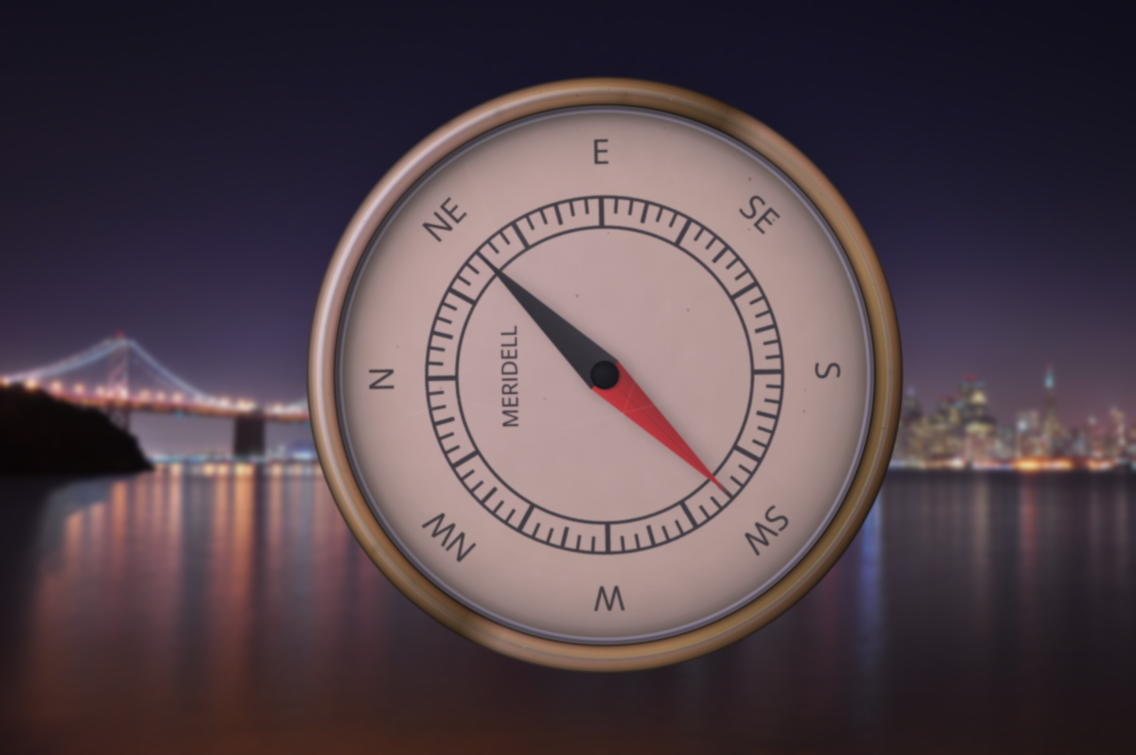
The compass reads 225 °
